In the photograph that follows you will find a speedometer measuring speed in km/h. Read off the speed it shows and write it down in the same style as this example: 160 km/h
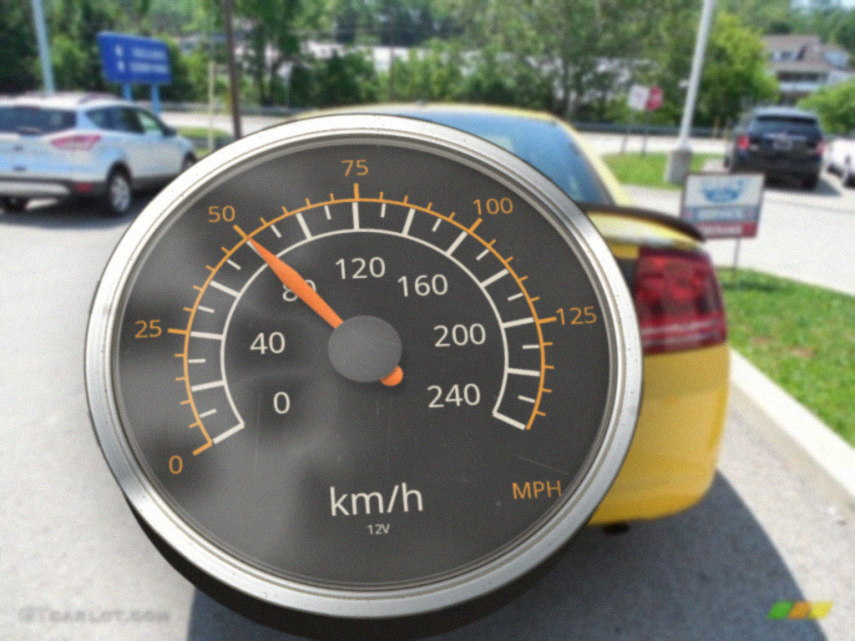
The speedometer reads 80 km/h
